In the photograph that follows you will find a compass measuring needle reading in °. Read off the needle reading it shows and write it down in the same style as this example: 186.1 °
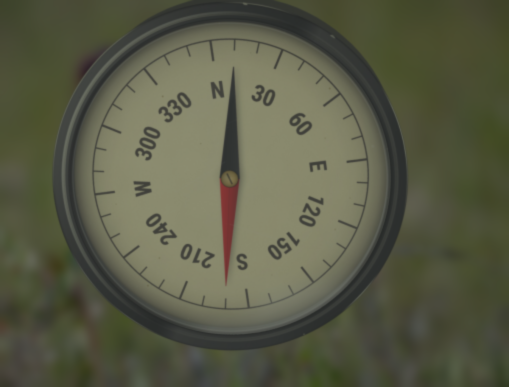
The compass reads 190 °
